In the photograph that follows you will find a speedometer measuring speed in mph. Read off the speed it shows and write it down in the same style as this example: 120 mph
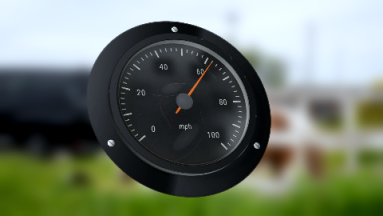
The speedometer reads 62 mph
